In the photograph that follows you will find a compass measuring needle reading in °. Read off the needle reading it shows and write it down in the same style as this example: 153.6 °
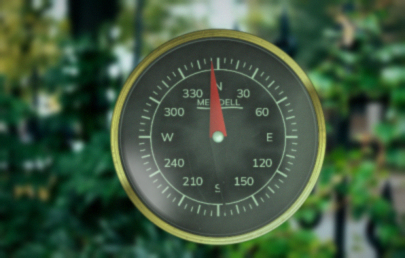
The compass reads 355 °
